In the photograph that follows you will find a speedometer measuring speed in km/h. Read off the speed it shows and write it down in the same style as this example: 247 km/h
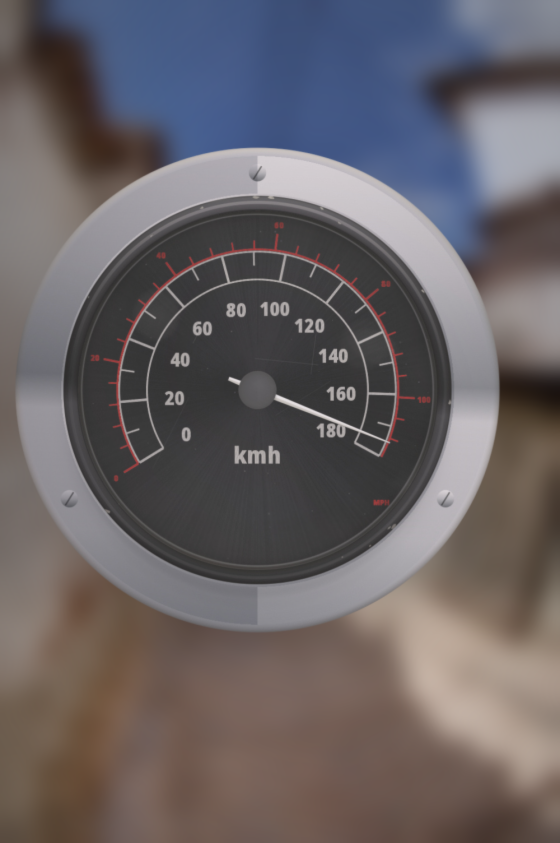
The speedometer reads 175 km/h
